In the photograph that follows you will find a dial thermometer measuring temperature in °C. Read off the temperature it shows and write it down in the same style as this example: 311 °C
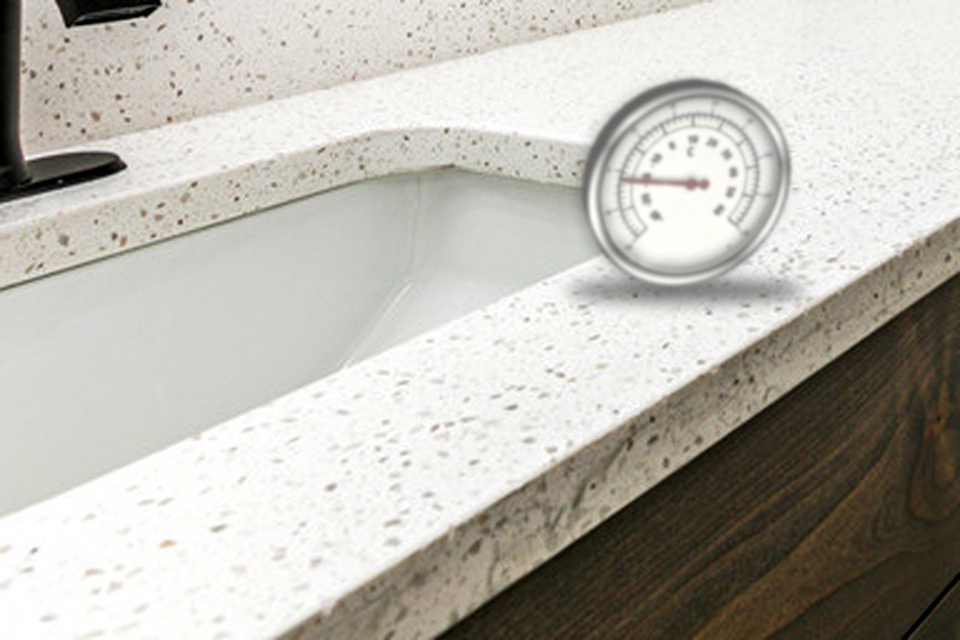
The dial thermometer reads -20 °C
